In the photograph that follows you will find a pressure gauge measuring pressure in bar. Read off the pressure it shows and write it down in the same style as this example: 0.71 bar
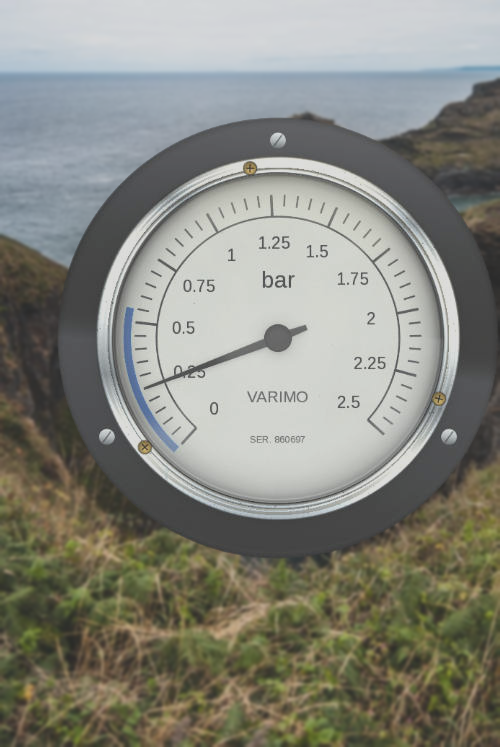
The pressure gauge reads 0.25 bar
